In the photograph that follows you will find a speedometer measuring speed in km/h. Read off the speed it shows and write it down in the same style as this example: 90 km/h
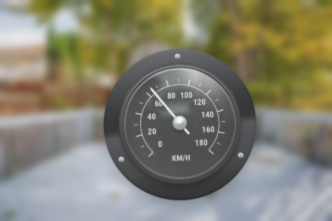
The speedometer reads 65 km/h
